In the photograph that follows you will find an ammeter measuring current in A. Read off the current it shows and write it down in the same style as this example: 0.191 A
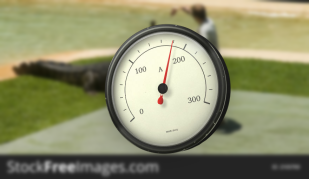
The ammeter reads 180 A
